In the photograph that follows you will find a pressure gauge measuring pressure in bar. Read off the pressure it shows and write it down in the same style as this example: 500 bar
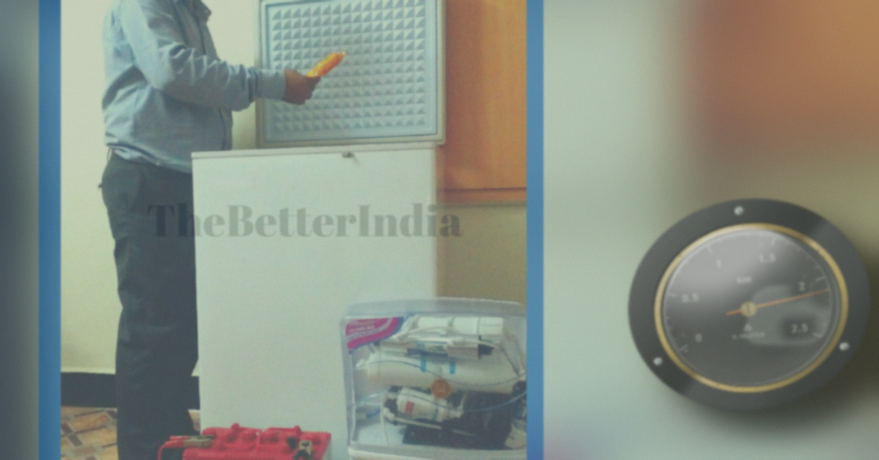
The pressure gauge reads 2.1 bar
